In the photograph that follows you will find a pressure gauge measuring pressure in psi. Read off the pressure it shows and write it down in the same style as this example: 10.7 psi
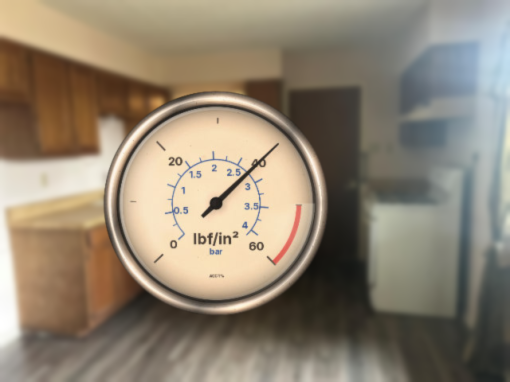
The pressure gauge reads 40 psi
